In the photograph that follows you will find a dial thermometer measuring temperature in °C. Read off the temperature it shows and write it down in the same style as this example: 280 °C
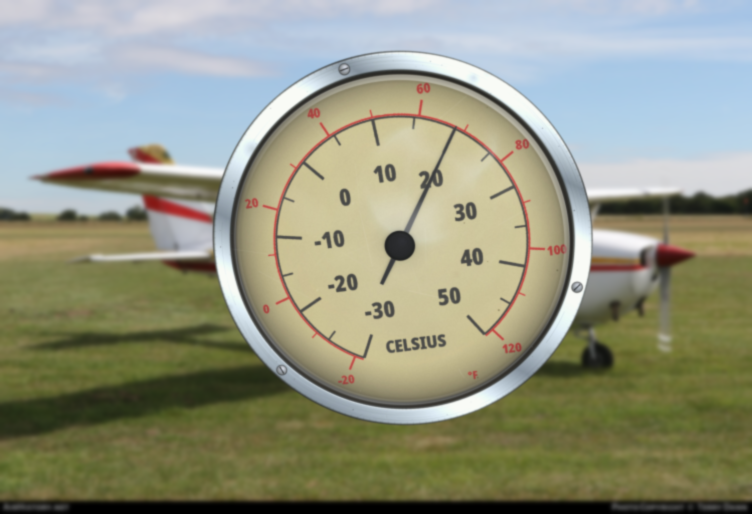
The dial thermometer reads 20 °C
